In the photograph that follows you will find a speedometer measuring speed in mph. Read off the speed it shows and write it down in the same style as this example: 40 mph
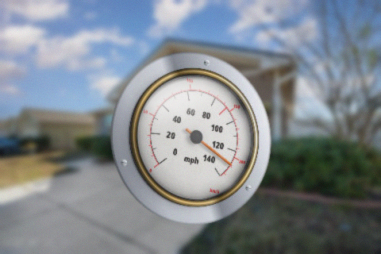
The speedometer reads 130 mph
